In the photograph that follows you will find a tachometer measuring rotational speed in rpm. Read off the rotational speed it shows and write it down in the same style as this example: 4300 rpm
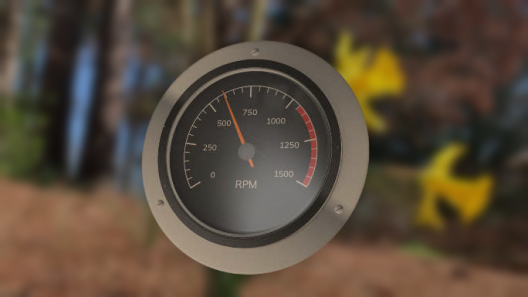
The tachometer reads 600 rpm
